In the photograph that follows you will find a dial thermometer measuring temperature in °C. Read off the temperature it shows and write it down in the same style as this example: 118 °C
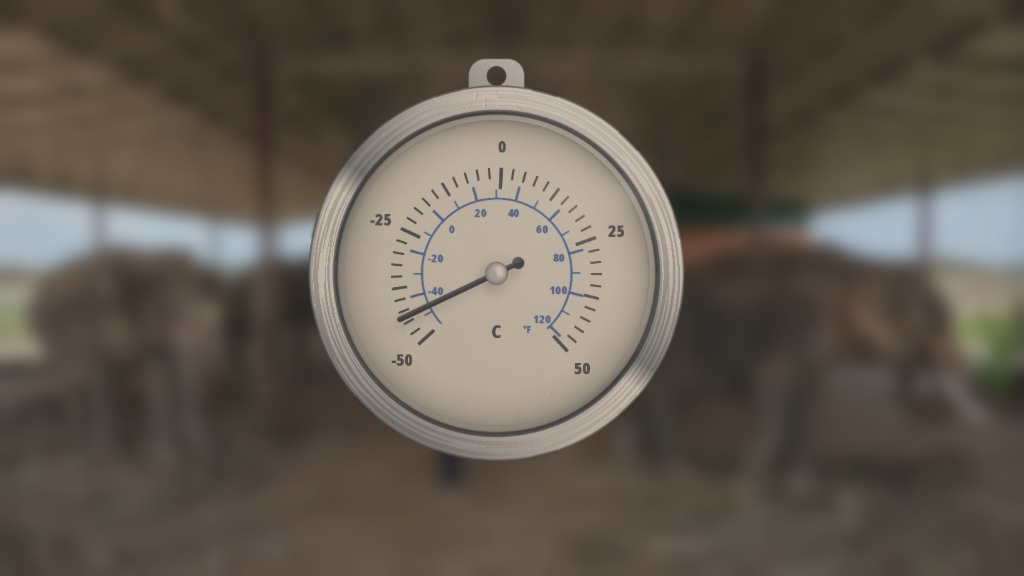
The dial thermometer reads -43.75 °C
